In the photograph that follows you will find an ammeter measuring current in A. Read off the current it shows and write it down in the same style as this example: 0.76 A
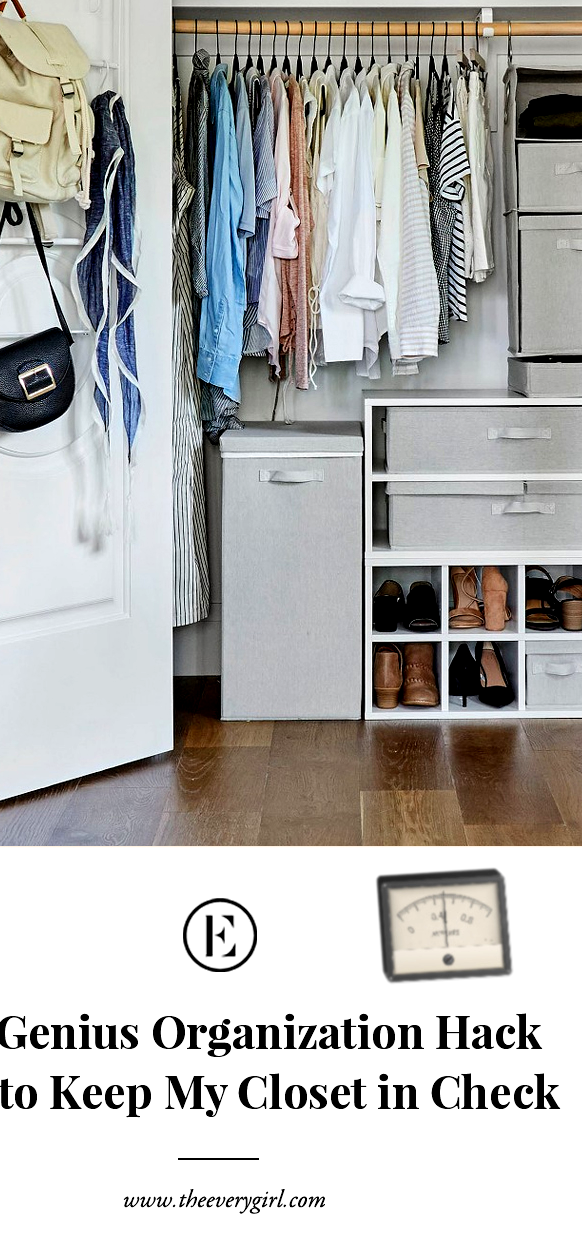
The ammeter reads 0.5 A
